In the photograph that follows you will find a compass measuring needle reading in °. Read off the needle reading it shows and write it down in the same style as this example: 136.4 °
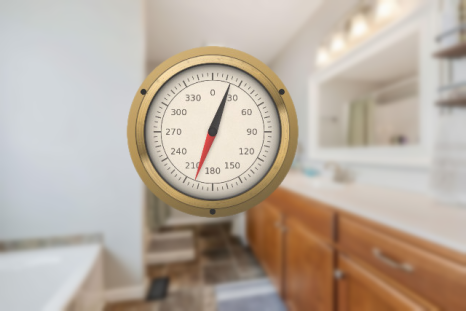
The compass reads 200 °
